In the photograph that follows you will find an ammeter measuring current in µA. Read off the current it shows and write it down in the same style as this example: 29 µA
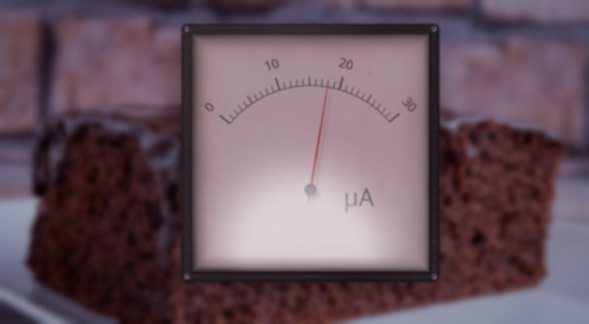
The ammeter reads 18 µA
